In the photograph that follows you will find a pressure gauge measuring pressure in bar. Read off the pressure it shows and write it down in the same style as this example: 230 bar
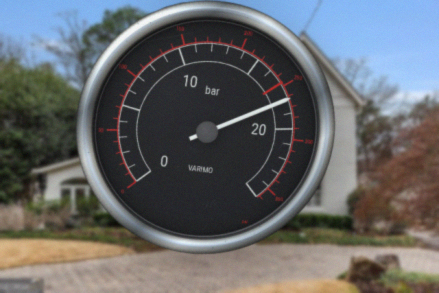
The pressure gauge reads 18 bar
